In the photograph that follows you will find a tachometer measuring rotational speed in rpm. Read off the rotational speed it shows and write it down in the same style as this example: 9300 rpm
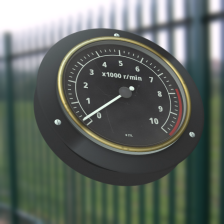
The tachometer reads 200 rpm
